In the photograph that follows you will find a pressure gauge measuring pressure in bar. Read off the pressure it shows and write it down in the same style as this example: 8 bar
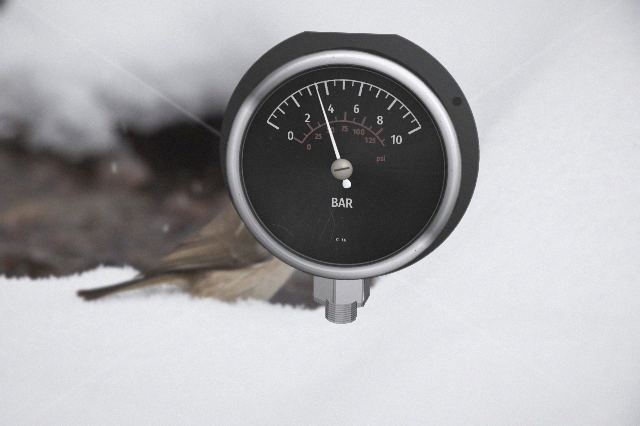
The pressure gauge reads 3.5 bar
